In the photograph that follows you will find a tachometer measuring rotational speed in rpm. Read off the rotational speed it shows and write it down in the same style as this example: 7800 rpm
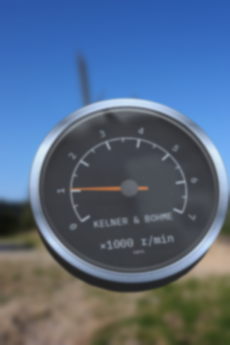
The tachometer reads 1000 rpm
